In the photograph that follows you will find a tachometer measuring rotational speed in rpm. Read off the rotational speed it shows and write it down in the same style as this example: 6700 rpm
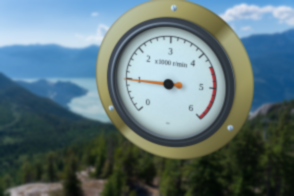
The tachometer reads 1000 rpm
